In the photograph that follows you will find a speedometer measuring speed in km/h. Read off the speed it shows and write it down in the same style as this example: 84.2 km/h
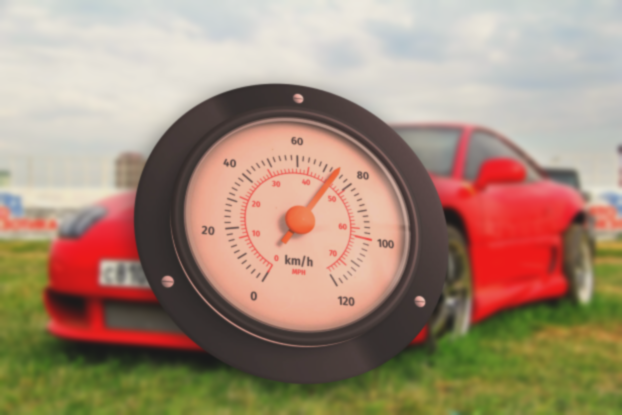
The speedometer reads 74 km/h
